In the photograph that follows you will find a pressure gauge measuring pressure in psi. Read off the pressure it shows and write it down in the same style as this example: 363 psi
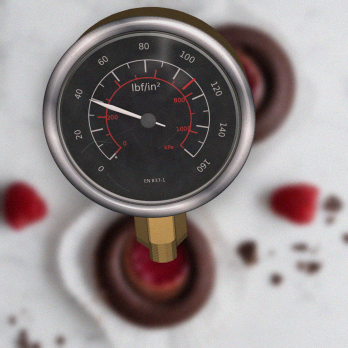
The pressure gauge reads 40 psi
